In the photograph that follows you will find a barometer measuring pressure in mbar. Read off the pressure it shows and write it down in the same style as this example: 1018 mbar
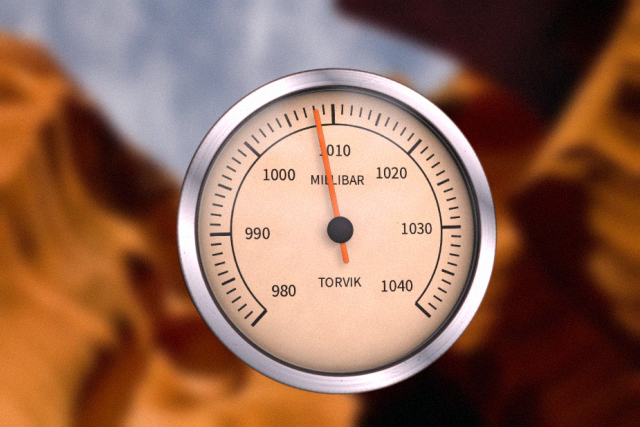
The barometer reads 1008 mbar
